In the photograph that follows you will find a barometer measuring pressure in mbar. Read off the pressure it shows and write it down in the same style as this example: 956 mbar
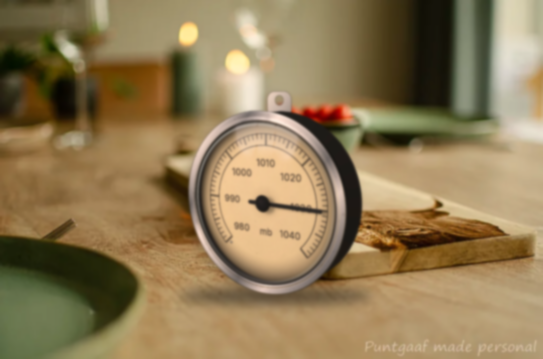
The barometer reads 1030 mbar
